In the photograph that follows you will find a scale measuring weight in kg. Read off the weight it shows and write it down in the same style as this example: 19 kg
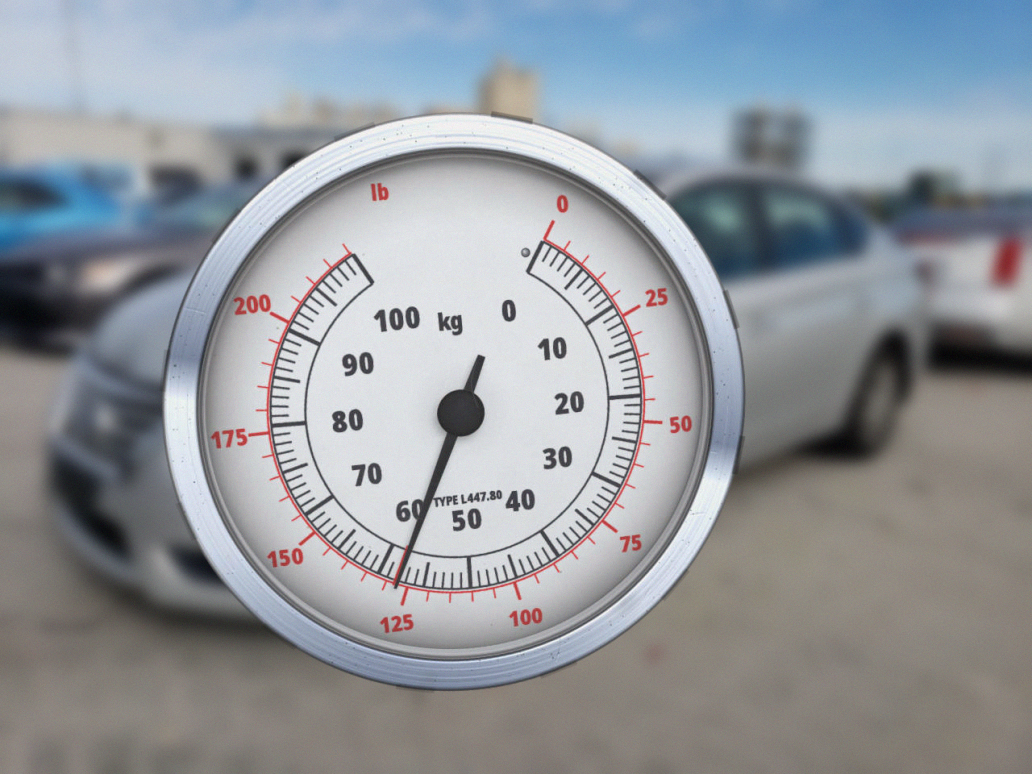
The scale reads 58 kg
